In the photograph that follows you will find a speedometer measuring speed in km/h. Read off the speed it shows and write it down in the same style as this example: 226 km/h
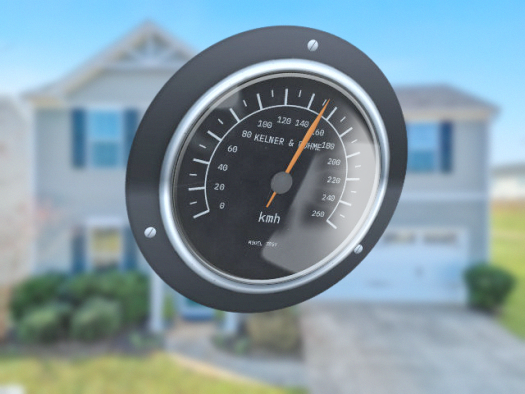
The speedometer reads 150 km/h
